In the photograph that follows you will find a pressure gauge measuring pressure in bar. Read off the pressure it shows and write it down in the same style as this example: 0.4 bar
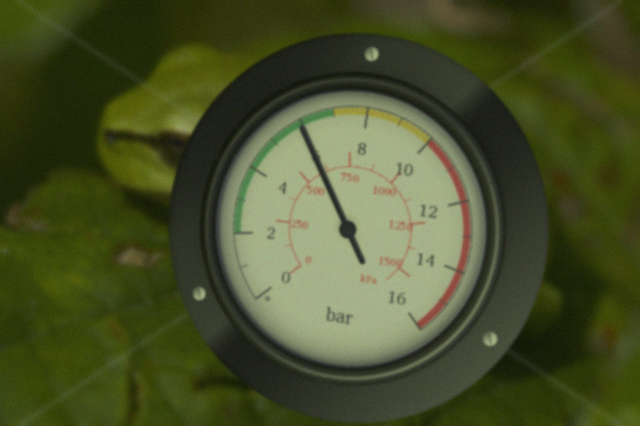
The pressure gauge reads 6 bar
